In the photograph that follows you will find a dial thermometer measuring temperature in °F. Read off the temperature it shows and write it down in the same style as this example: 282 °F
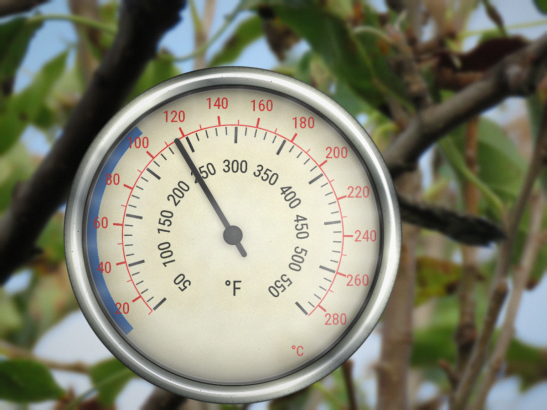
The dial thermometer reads 240 °F
